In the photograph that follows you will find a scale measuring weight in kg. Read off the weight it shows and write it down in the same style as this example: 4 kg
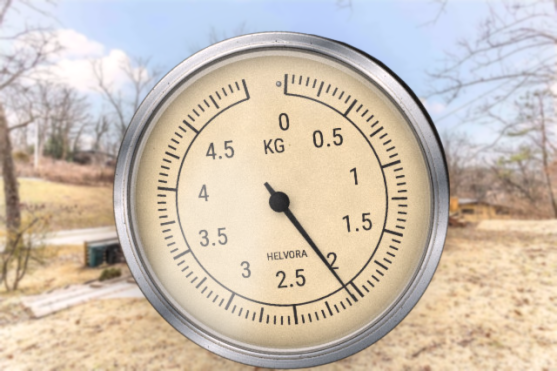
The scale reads 2.05 kg
